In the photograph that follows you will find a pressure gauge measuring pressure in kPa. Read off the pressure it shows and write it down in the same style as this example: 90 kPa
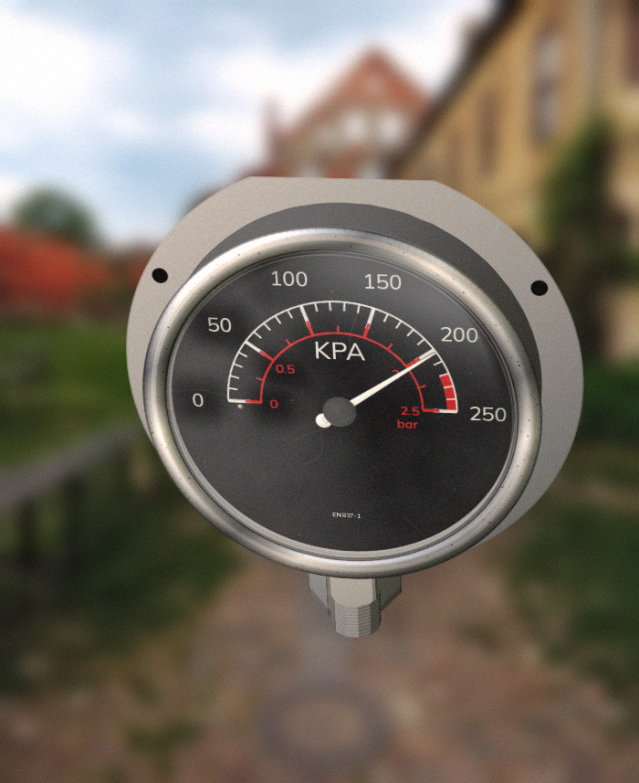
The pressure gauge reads 200 kPa
